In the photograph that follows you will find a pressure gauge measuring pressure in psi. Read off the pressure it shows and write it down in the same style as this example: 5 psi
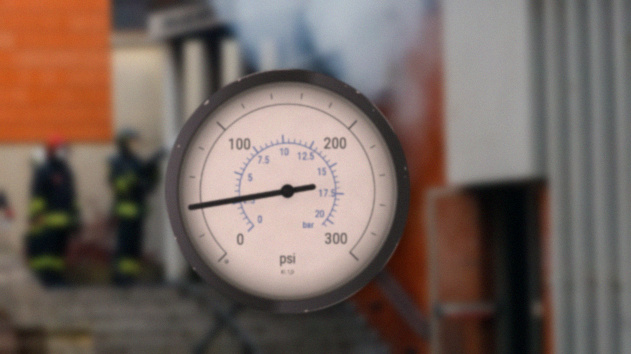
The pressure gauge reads 40 psi
